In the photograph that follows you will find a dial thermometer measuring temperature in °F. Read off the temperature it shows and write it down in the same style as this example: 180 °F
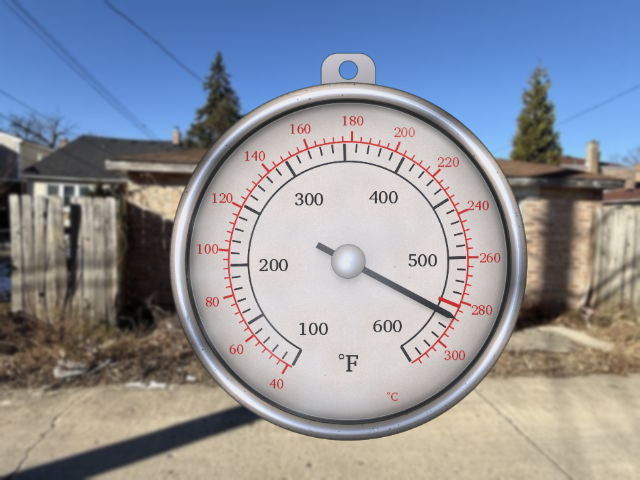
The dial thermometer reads 550 °F
